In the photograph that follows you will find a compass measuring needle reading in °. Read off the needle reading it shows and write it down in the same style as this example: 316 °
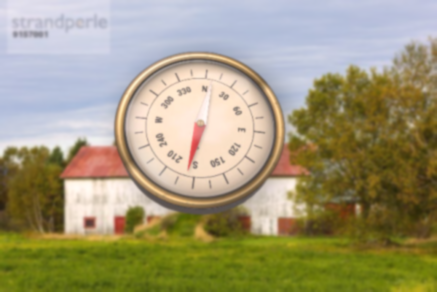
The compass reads 187.5 °
